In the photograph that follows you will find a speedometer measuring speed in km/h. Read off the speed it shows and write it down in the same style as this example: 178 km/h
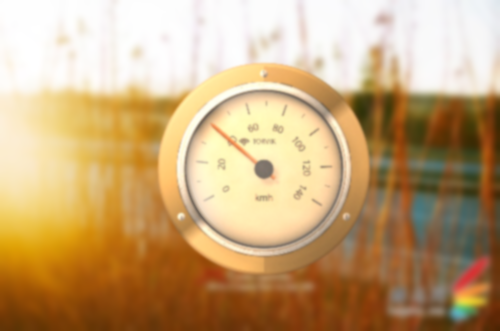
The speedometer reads 40 km/h
